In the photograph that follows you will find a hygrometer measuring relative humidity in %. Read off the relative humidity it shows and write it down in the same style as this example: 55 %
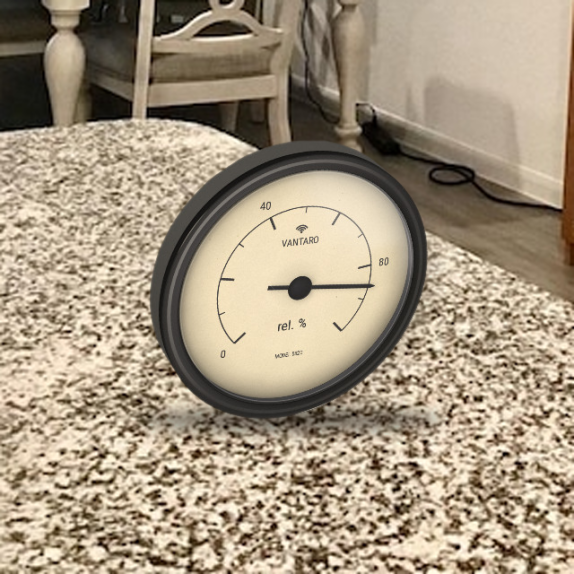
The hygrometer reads 85 %
